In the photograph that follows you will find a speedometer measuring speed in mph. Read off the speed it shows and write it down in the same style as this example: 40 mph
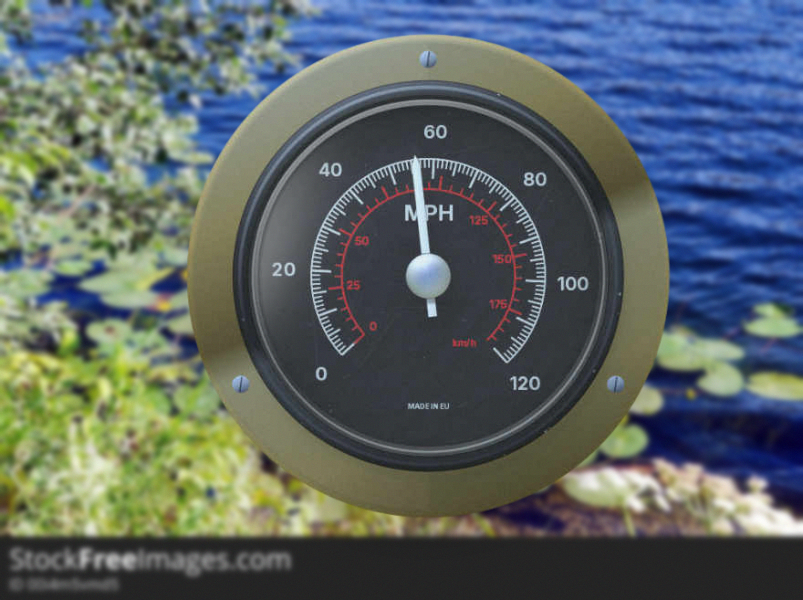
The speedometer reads 56 mph
